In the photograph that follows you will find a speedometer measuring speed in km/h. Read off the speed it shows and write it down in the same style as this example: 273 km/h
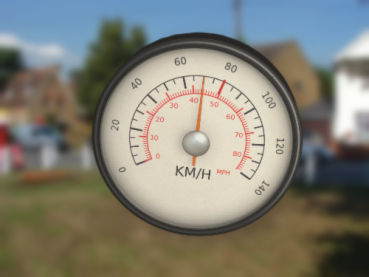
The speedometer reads 70 km/h
